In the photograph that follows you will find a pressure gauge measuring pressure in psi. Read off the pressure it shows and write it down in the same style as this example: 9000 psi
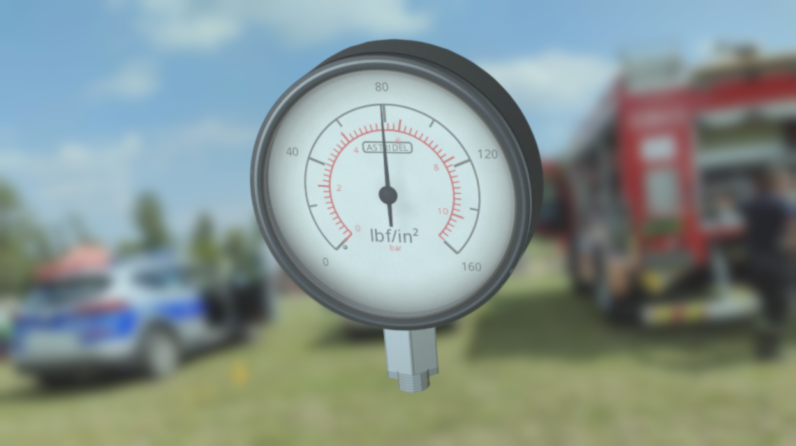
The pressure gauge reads 80 psi
